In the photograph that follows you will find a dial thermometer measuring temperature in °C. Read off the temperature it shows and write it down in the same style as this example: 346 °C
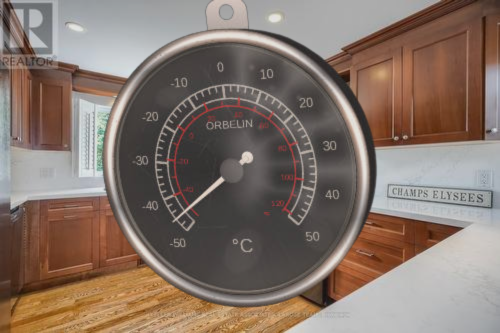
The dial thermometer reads -46 °C
